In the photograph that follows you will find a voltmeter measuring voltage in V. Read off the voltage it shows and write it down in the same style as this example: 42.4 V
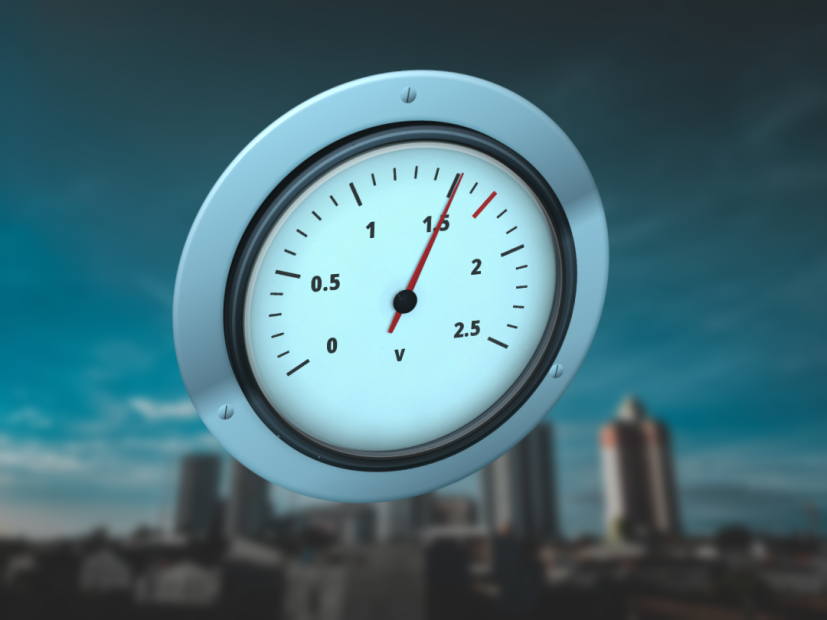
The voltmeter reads 1.5 V
